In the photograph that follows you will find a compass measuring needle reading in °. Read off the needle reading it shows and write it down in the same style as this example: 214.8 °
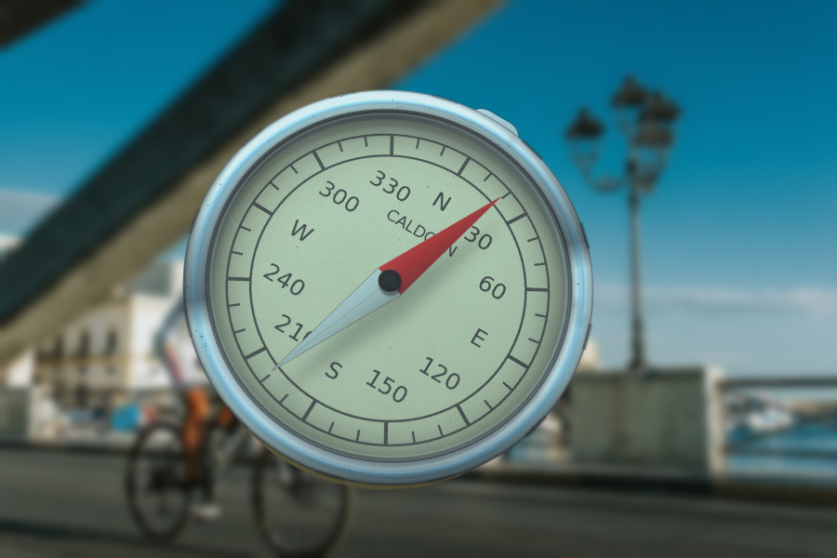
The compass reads 20 °
